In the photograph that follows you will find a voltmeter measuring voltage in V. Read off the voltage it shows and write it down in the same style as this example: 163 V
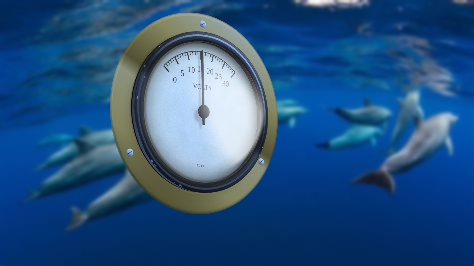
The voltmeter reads 15 V
